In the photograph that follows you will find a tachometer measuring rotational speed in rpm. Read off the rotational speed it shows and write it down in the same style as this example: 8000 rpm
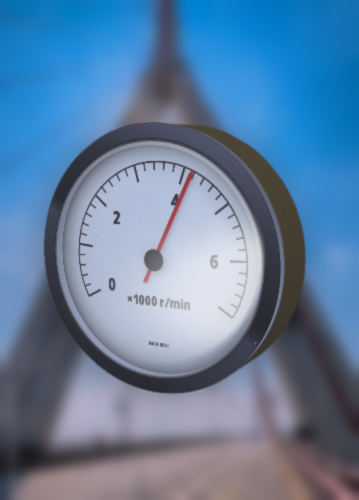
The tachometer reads 4200 rpm
